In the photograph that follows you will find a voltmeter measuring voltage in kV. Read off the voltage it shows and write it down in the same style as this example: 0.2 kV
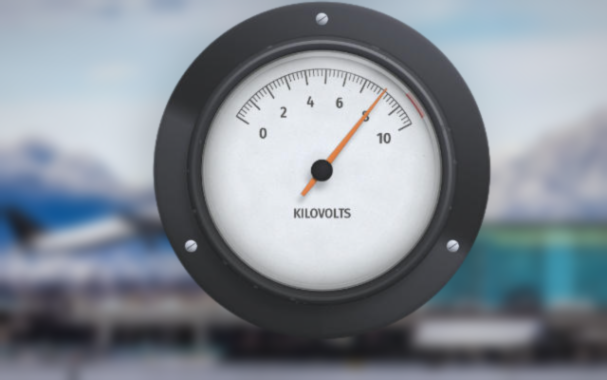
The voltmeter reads 8 kV
